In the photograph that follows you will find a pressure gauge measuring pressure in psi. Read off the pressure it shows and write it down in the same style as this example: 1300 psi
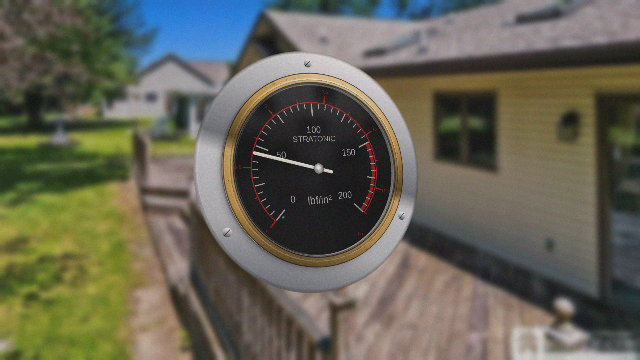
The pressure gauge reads 45 psi
